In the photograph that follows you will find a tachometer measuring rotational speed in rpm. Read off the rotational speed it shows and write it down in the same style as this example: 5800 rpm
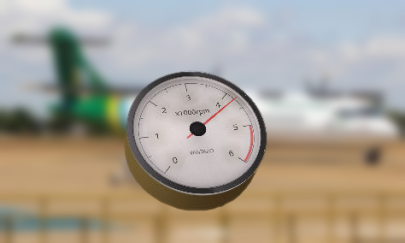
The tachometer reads 4250 rpm
